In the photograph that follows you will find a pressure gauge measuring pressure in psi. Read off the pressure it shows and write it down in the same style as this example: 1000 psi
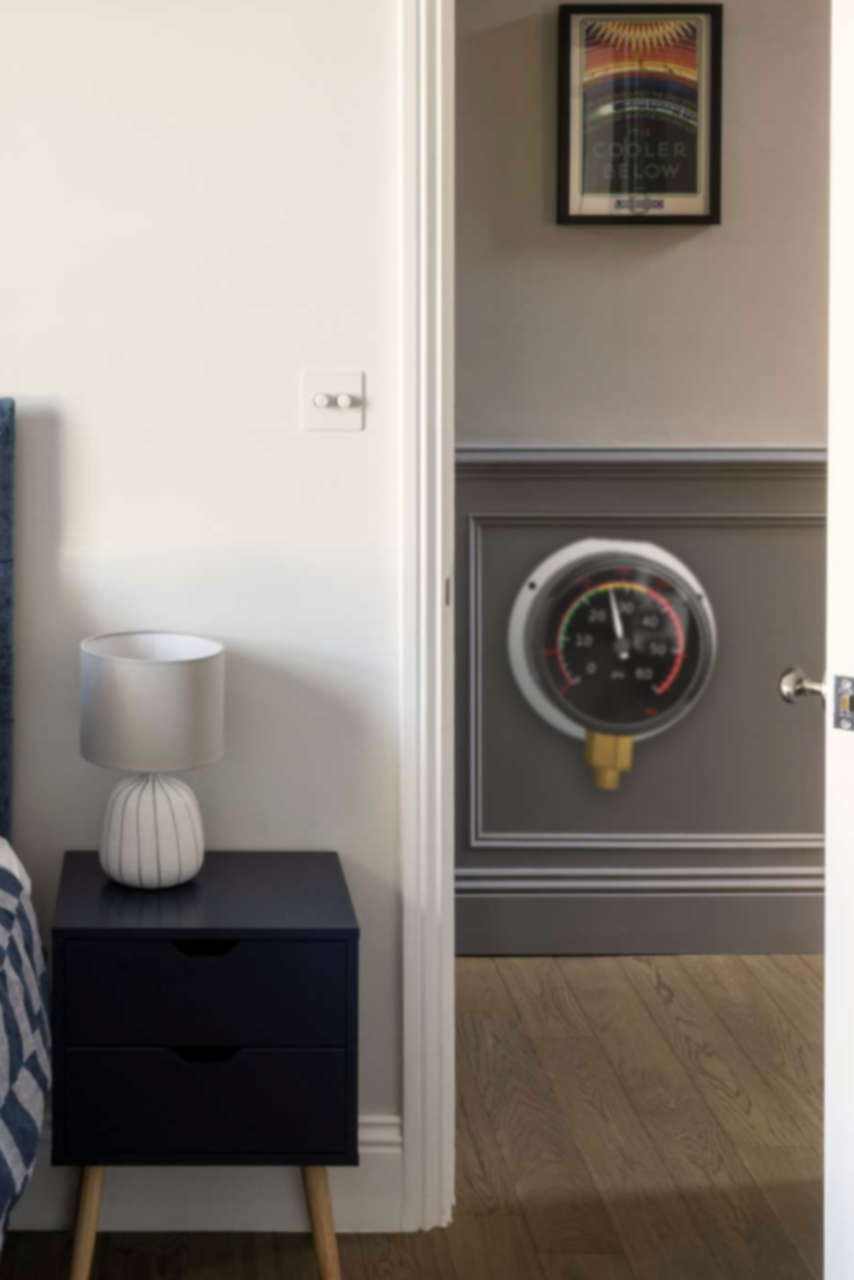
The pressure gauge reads 26 psi
